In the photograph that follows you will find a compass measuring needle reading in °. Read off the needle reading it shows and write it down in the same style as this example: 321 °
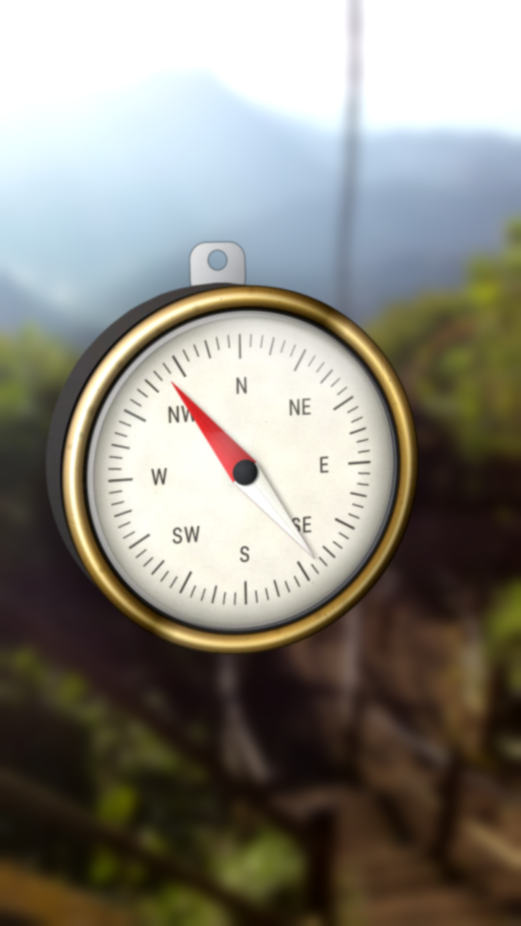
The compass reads 322.5 °
